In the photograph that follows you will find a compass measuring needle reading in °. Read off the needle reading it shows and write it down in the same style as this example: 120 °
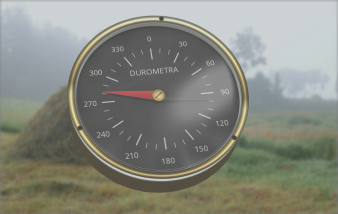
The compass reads 280 °
